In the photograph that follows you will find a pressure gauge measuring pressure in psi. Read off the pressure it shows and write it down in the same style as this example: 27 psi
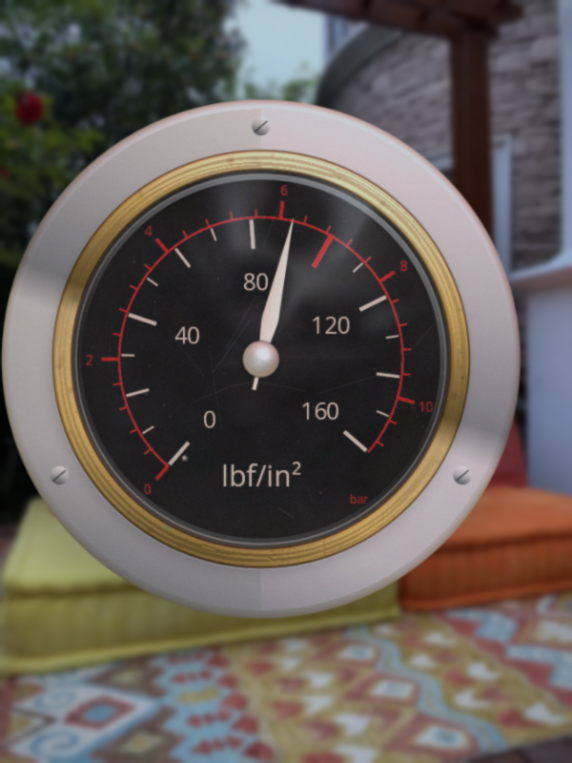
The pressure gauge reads 90 psi
